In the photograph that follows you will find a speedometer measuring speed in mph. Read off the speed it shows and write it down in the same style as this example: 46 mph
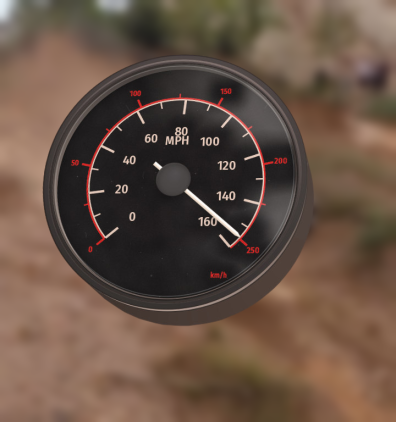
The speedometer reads 155 mph
